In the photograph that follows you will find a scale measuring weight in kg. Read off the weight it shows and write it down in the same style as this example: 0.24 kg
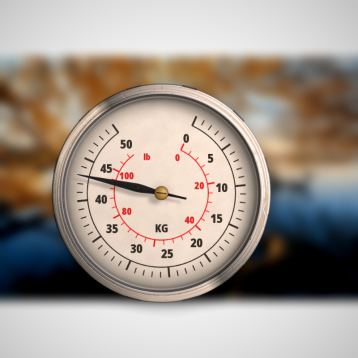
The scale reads 43 kg
